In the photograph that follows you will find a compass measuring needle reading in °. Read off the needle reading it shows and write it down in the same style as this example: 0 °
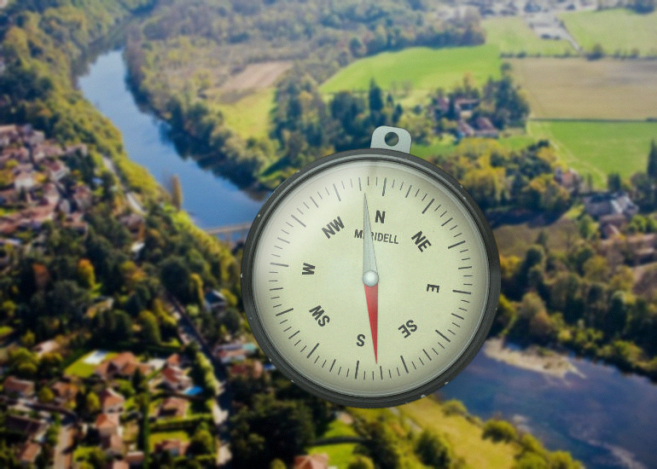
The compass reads 167.5 °
